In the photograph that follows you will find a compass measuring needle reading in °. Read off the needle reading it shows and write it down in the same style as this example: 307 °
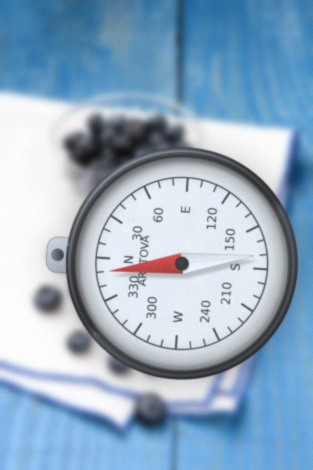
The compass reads 350 °
